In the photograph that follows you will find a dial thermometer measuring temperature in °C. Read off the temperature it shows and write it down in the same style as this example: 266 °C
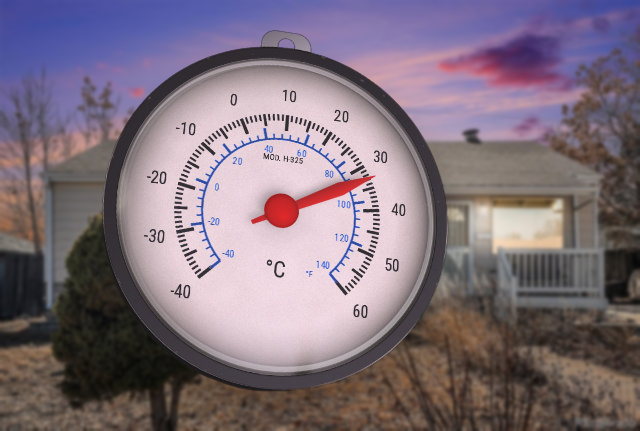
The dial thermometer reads 33 °C
